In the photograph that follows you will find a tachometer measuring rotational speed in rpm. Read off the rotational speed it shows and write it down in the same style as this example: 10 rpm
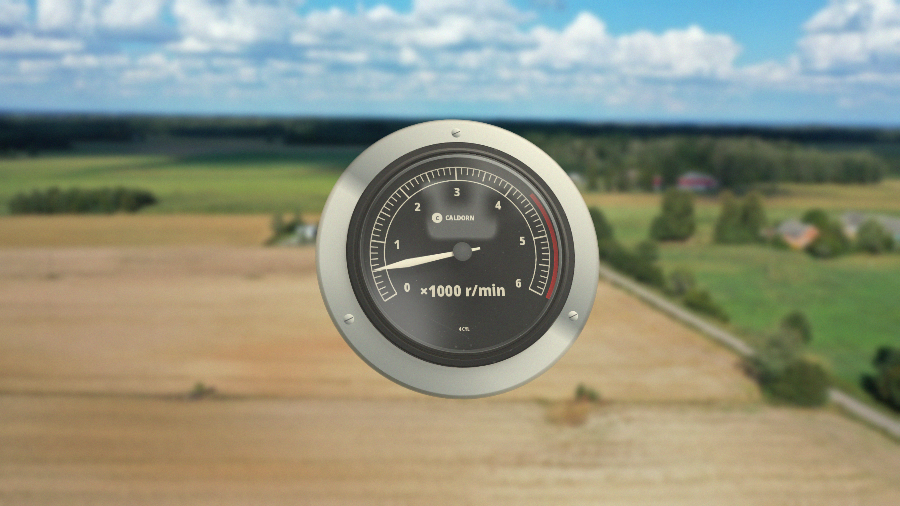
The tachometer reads 500 rpm
